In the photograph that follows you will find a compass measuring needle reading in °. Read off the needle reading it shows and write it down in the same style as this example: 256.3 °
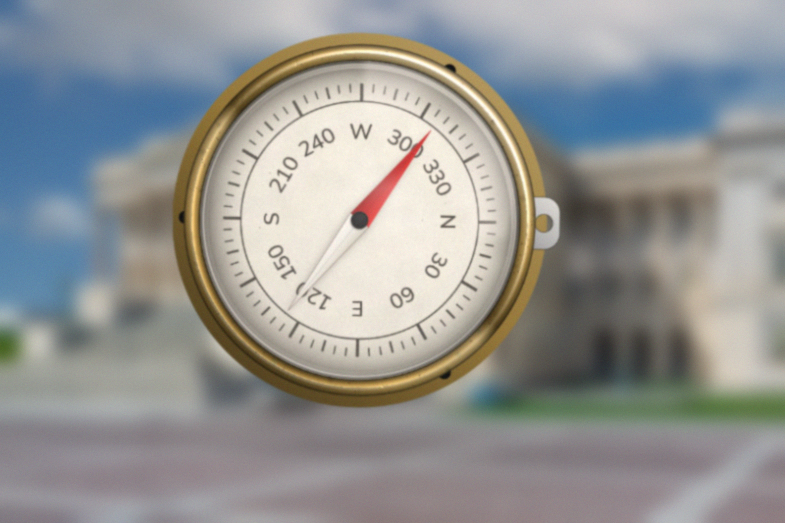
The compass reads 307.5 °
